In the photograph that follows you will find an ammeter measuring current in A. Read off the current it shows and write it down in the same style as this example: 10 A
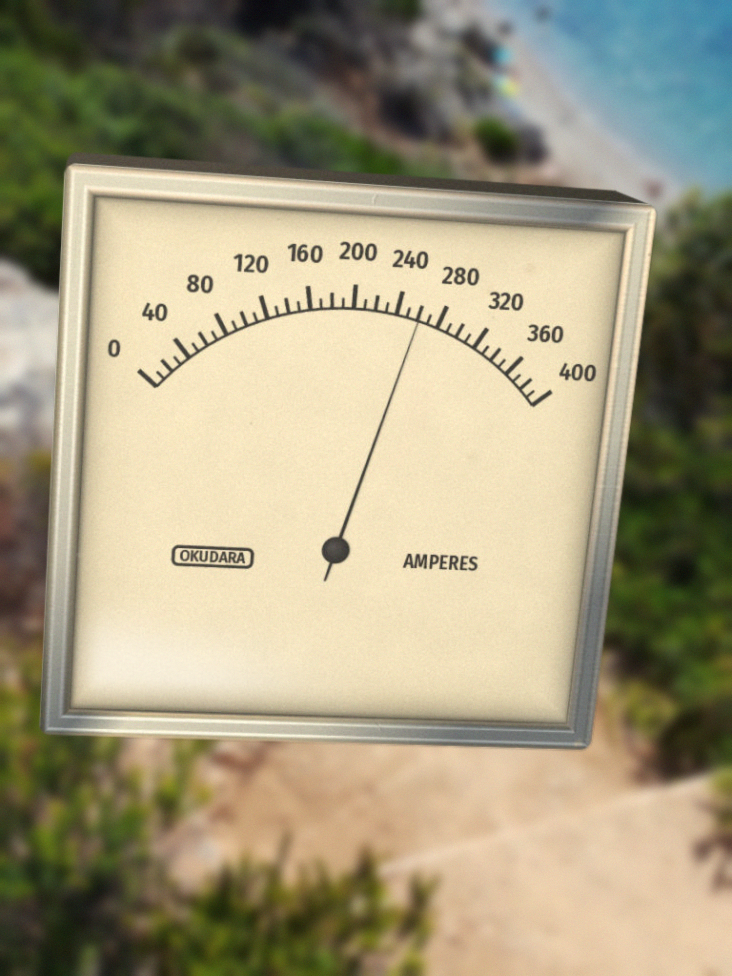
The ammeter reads 260 A
